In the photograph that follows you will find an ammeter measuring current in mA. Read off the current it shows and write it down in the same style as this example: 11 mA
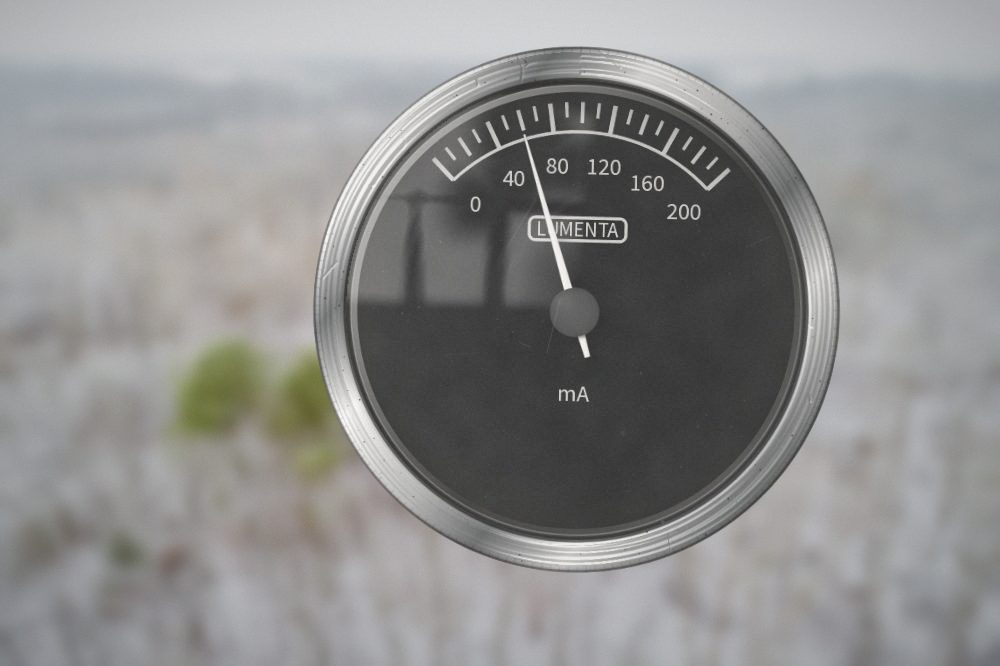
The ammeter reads 60 mA
